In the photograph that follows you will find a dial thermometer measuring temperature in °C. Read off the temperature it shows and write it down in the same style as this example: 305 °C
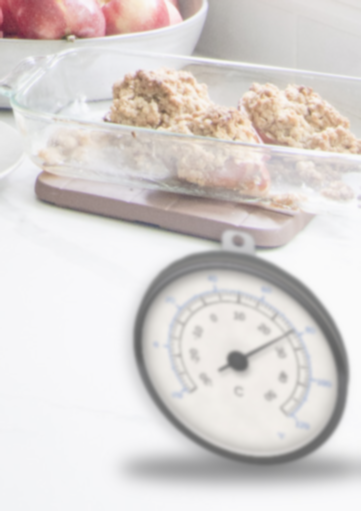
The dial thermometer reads 25 °C
